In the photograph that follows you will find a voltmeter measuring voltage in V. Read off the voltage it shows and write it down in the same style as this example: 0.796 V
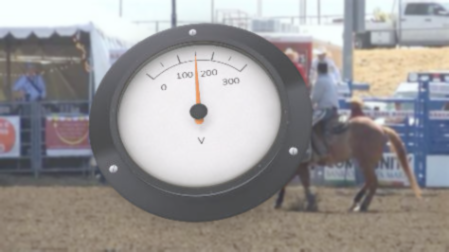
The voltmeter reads 150 V
